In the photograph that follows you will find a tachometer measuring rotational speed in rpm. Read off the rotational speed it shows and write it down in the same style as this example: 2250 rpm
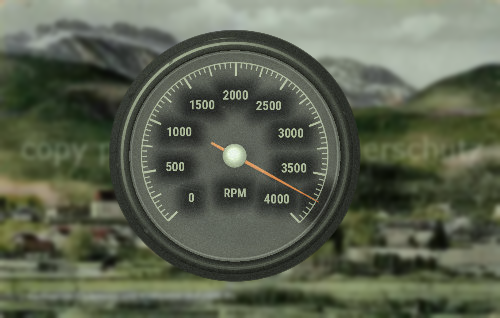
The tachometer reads 3750 rpm
